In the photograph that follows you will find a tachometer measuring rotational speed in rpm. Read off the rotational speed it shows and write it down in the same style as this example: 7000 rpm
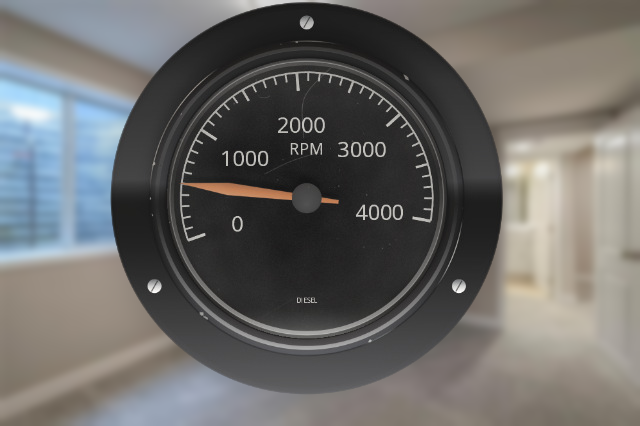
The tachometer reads 500 rpm
